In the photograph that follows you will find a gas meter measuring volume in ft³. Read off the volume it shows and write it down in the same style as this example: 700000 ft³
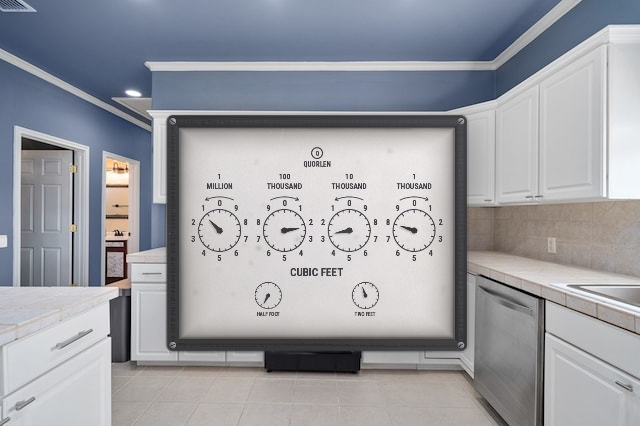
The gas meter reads 122800 ft³
